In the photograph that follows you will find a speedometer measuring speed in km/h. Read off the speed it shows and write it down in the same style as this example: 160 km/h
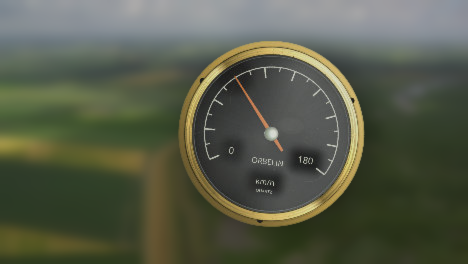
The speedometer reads 60 km/h
